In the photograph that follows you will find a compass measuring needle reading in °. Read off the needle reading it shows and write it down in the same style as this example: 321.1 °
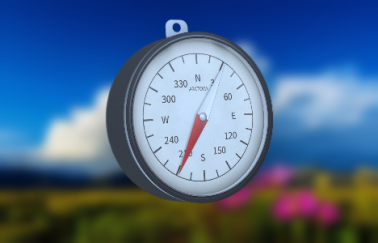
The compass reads 210 °
